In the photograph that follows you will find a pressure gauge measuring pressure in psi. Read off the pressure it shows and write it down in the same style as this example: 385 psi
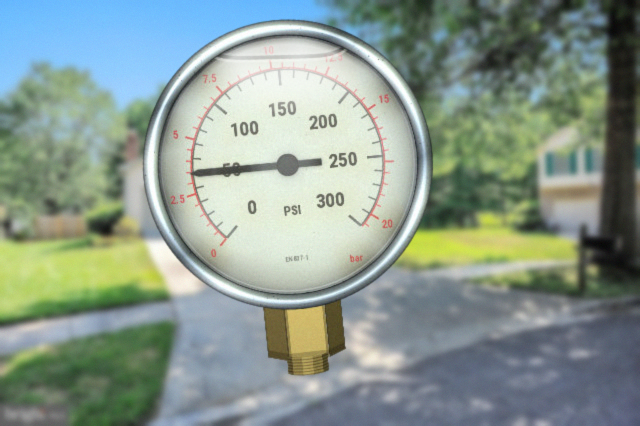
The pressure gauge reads 50 psi
